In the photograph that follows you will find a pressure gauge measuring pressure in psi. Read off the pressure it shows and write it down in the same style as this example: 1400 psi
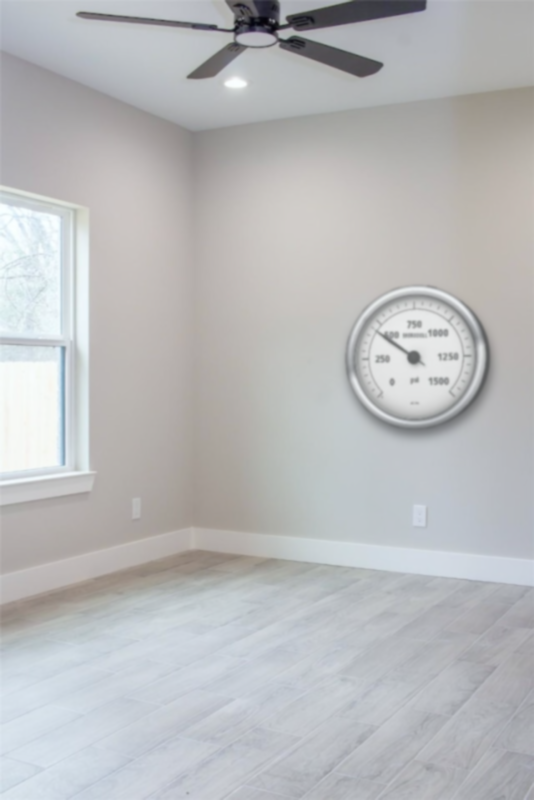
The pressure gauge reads 450 psi
